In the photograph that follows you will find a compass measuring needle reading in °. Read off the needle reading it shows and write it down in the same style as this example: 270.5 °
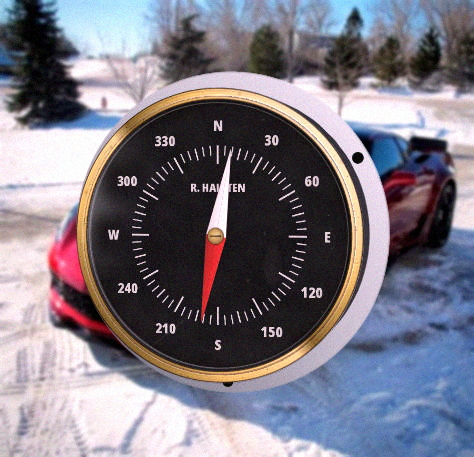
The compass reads 190 °
